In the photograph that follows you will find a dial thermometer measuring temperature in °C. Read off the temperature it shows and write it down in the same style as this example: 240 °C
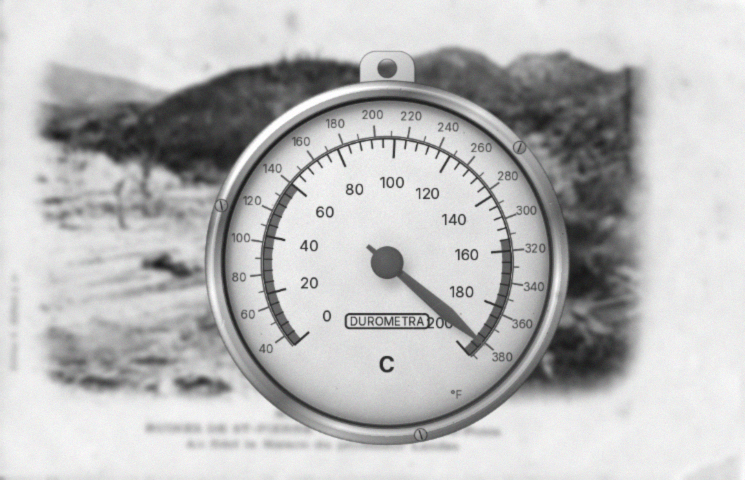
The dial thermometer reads 194 °C
